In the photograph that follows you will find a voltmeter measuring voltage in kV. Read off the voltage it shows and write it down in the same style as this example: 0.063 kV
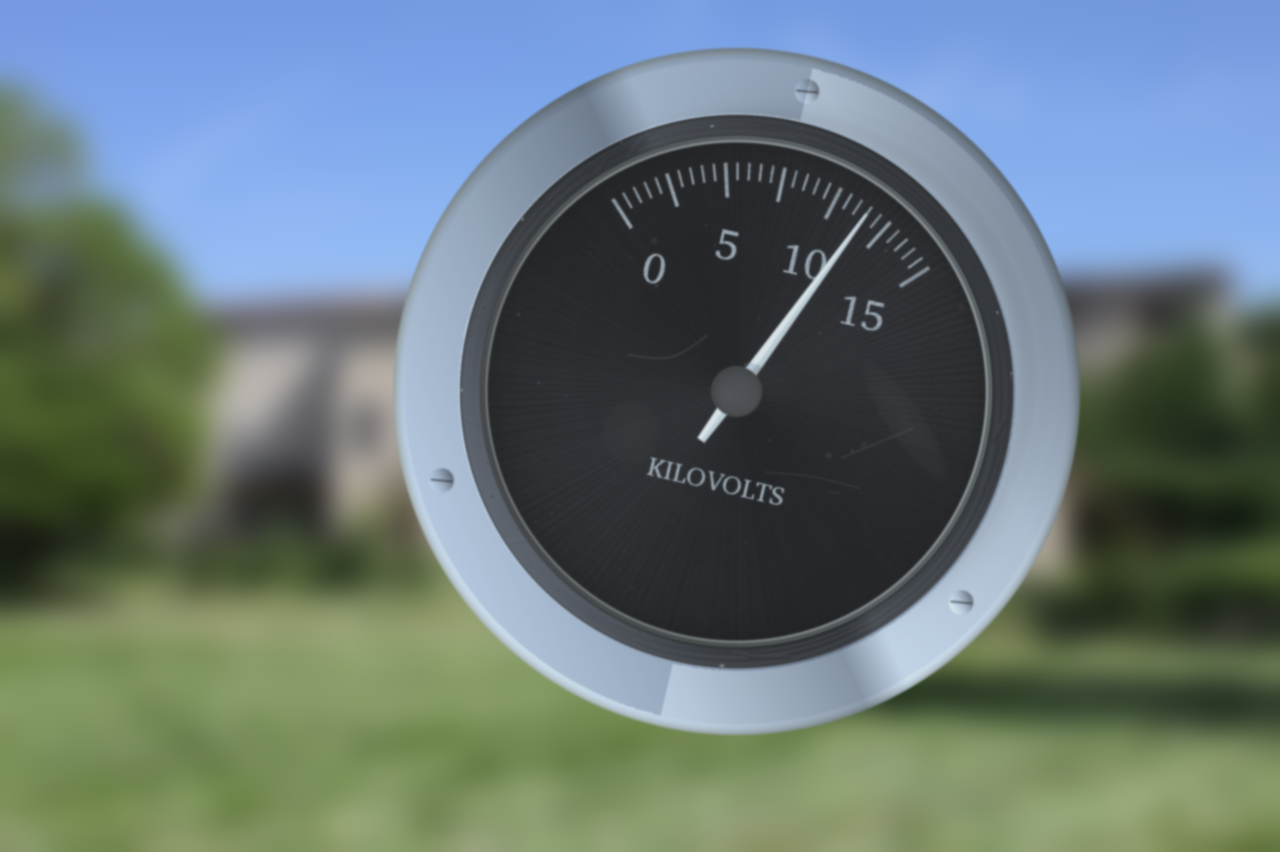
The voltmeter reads 11.5 kV
